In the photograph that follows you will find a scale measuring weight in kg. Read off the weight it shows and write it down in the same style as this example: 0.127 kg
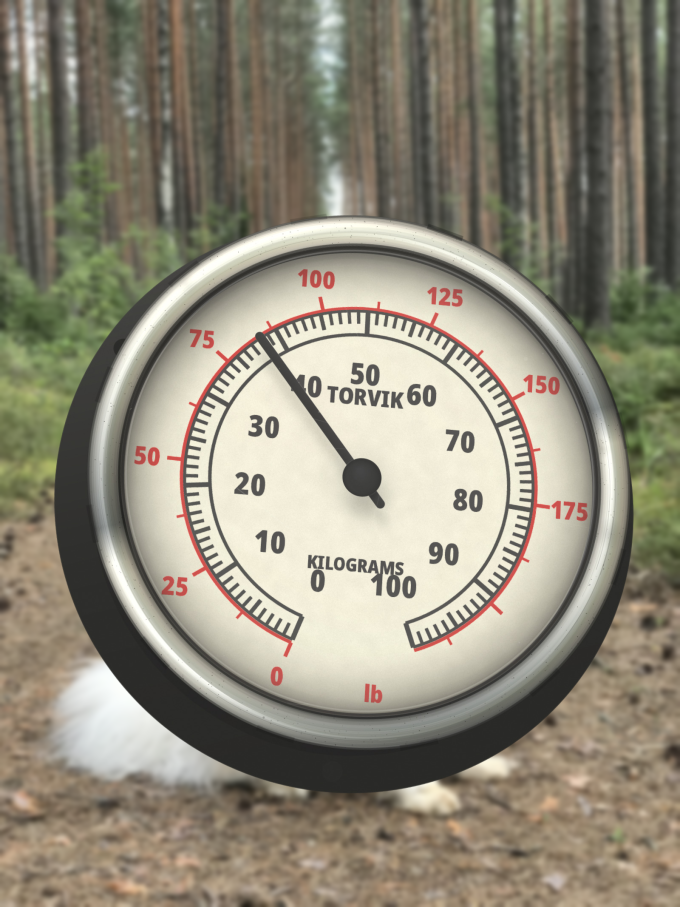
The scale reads 38 kg
